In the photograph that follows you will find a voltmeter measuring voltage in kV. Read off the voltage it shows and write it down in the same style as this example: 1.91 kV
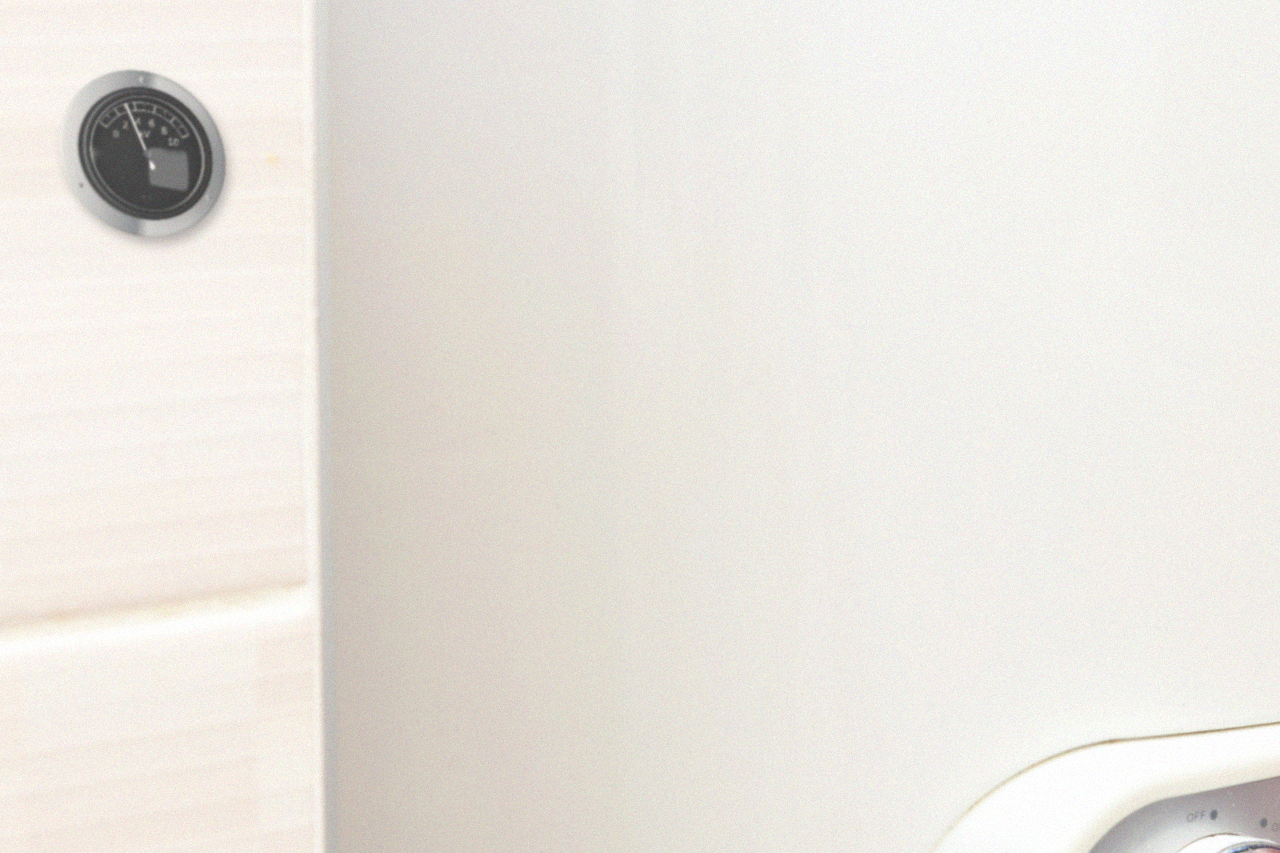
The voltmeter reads 3 kV
